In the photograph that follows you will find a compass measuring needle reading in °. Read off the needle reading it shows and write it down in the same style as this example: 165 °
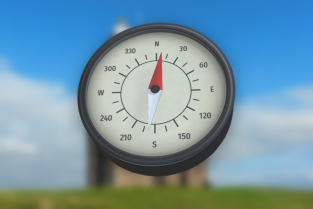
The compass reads 7.5 °
